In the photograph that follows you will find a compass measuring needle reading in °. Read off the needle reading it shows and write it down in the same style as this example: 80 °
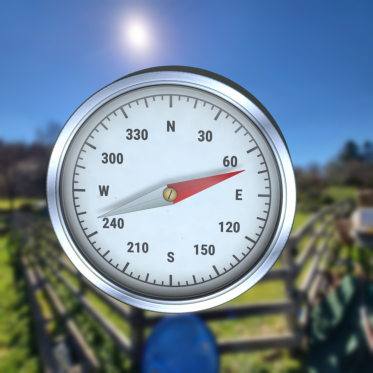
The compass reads 70 °
